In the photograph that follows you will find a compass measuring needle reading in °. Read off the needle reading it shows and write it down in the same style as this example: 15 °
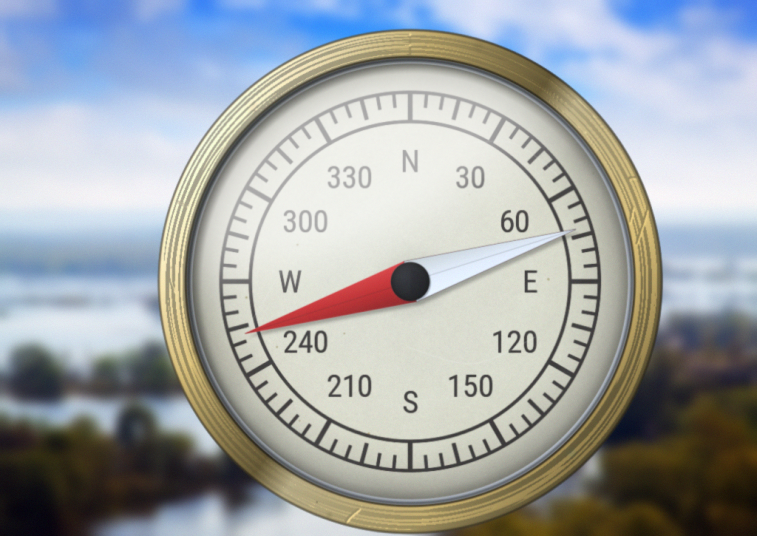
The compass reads 252.5 °
